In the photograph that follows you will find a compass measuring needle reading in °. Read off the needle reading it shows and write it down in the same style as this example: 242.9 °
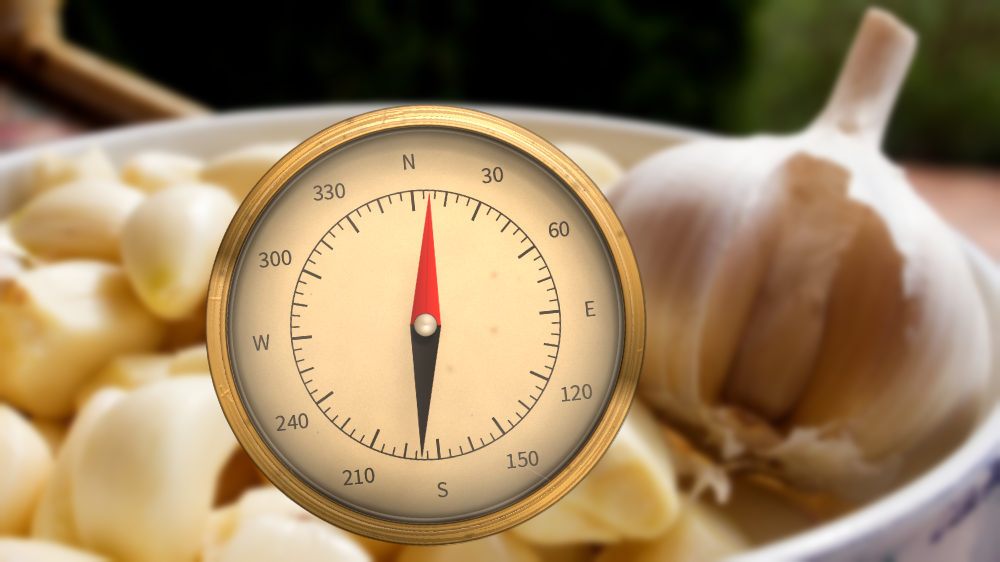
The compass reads 7.5 °
